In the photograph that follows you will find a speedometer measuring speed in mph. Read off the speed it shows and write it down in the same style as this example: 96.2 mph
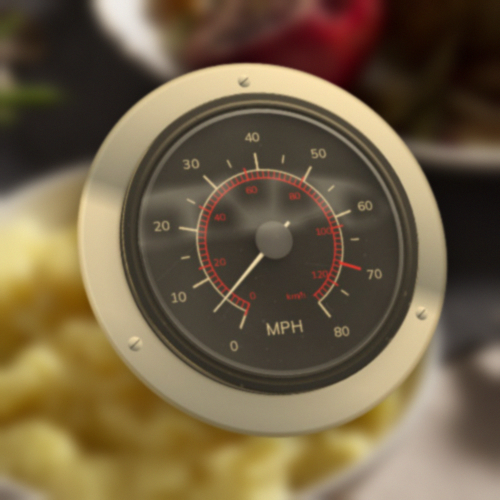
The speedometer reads 5 mph
